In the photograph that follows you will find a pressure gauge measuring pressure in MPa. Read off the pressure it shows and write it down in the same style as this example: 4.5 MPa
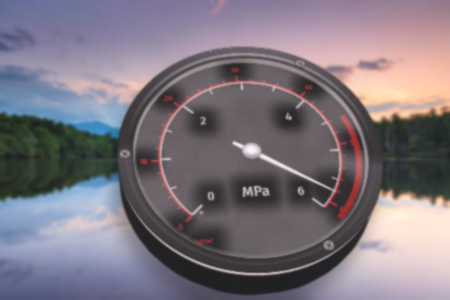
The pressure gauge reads 5.75 MPa
